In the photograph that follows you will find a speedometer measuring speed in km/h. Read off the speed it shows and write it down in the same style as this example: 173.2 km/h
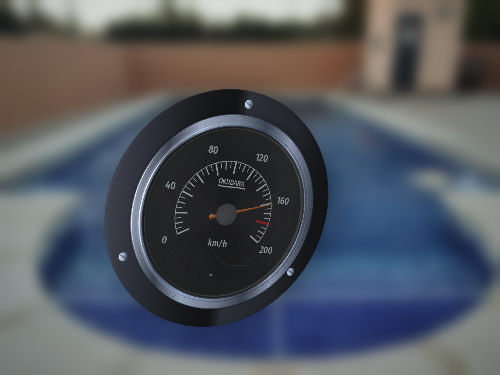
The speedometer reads 160 km/h
